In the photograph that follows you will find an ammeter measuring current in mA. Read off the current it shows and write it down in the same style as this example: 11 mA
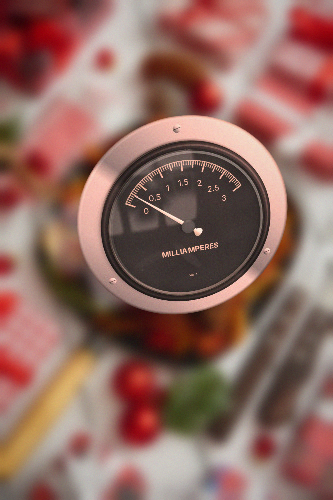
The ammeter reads 0.25 mA
